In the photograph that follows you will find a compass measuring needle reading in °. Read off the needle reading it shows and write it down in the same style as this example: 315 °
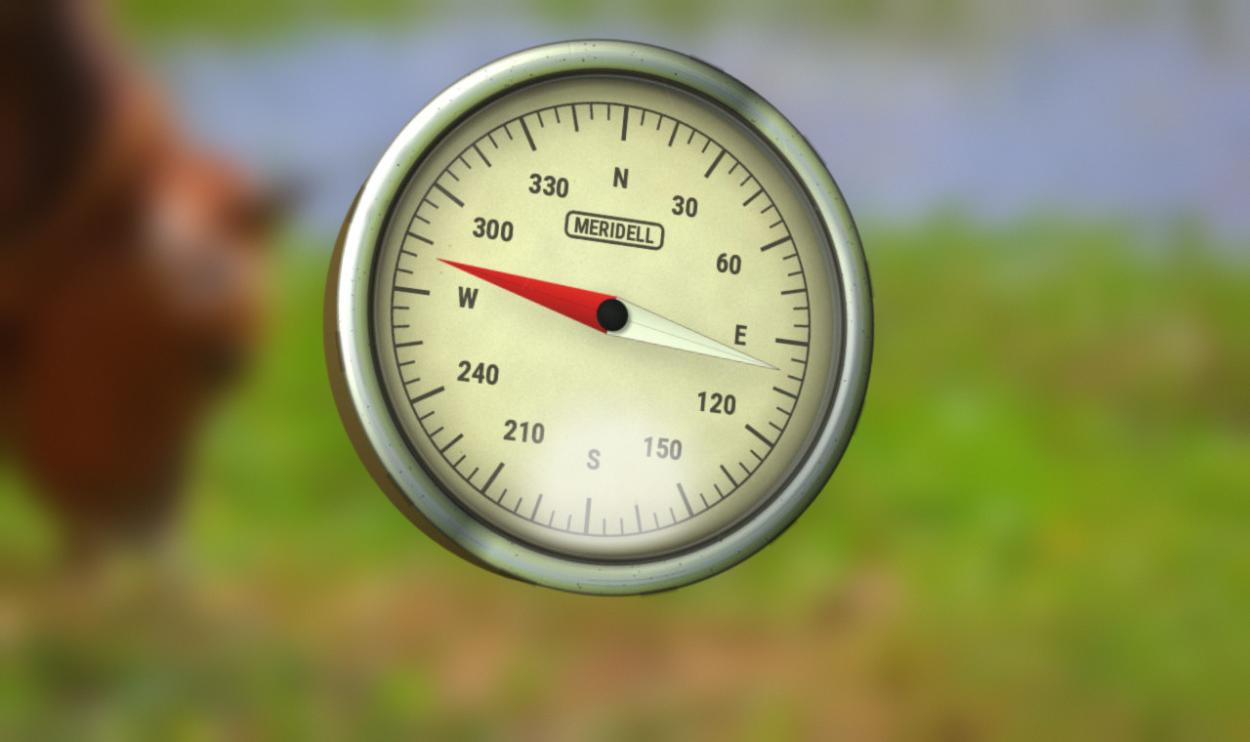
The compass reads 280 °
